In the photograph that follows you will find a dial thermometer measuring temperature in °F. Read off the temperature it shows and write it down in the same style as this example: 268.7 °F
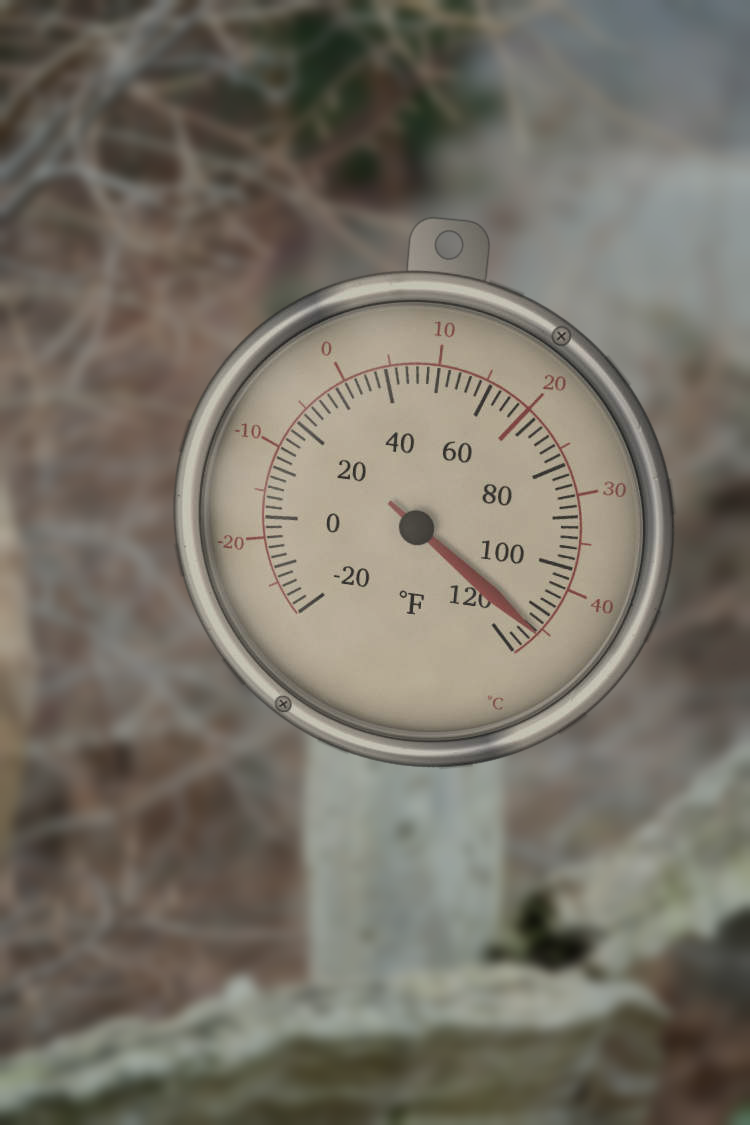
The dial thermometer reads 114 °F
